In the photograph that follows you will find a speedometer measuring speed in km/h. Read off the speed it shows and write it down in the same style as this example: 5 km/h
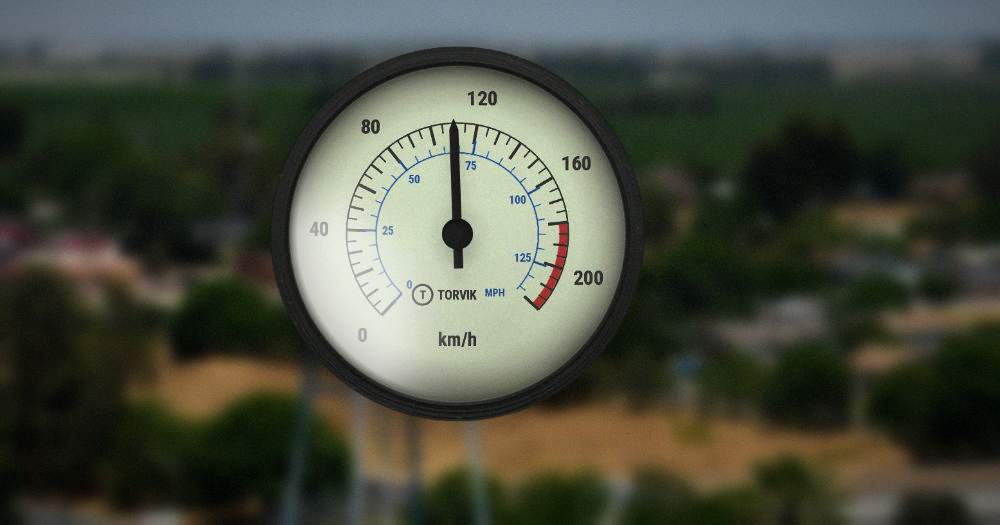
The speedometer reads 110 km/h
